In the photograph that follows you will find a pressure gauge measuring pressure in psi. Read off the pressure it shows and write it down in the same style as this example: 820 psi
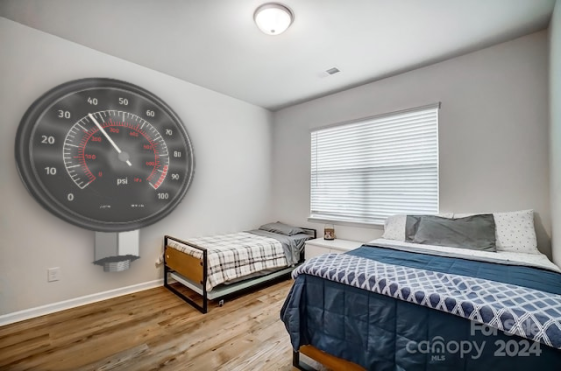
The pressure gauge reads 36 psi
